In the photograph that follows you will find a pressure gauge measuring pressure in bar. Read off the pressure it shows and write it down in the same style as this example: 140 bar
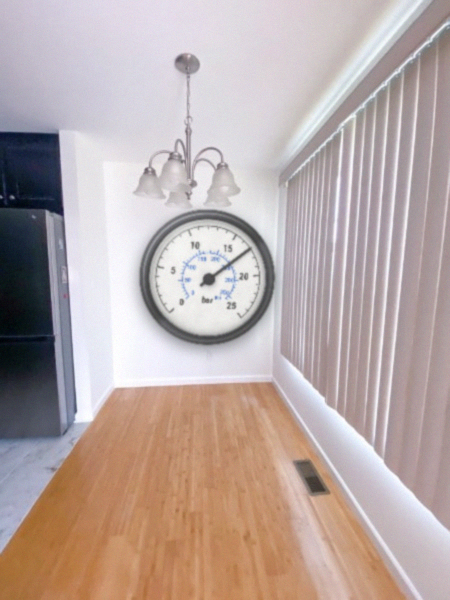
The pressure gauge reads 17 bar
